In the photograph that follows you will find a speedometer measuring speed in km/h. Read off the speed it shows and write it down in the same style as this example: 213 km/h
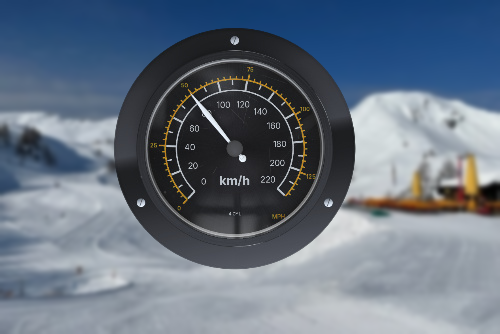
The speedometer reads 80 km/h
